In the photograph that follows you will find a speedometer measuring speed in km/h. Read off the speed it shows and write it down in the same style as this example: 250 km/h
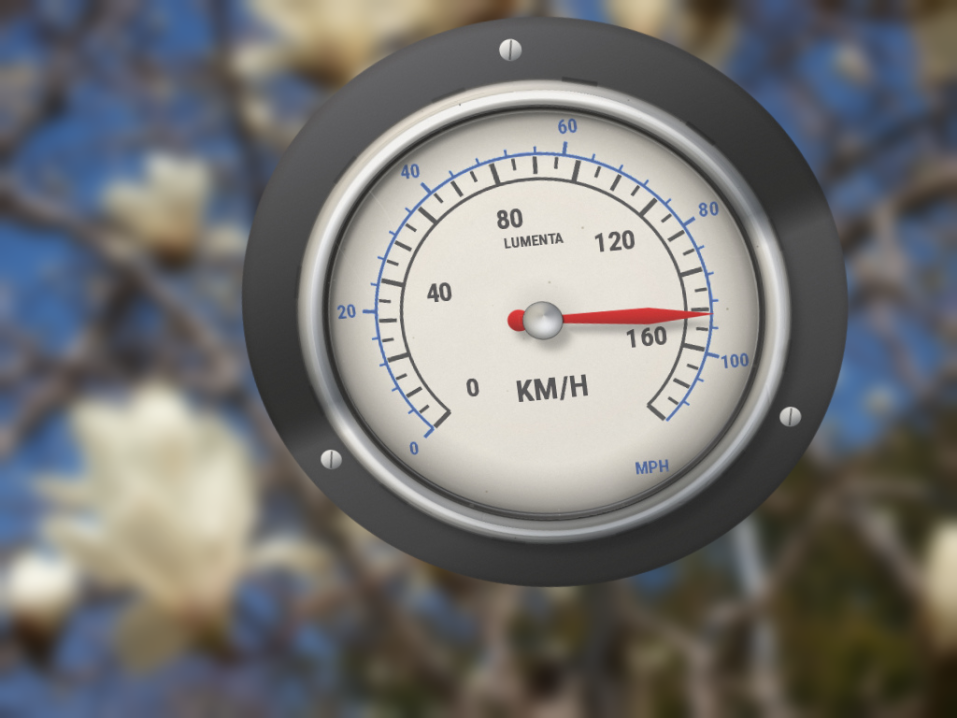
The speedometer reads 150 km/h
